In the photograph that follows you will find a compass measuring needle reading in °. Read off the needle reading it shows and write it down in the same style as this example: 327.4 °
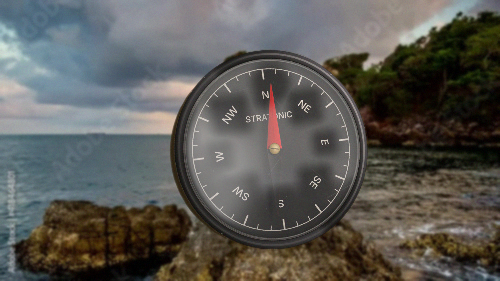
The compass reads 5 °
